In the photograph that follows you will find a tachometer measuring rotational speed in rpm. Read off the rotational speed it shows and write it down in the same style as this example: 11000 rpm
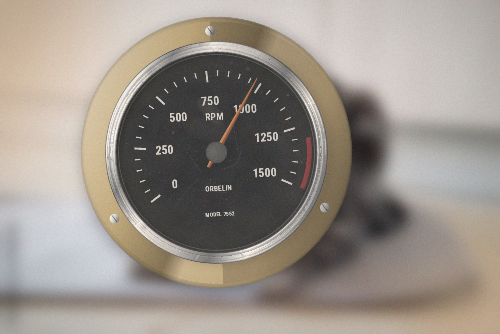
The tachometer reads 975 rpm
